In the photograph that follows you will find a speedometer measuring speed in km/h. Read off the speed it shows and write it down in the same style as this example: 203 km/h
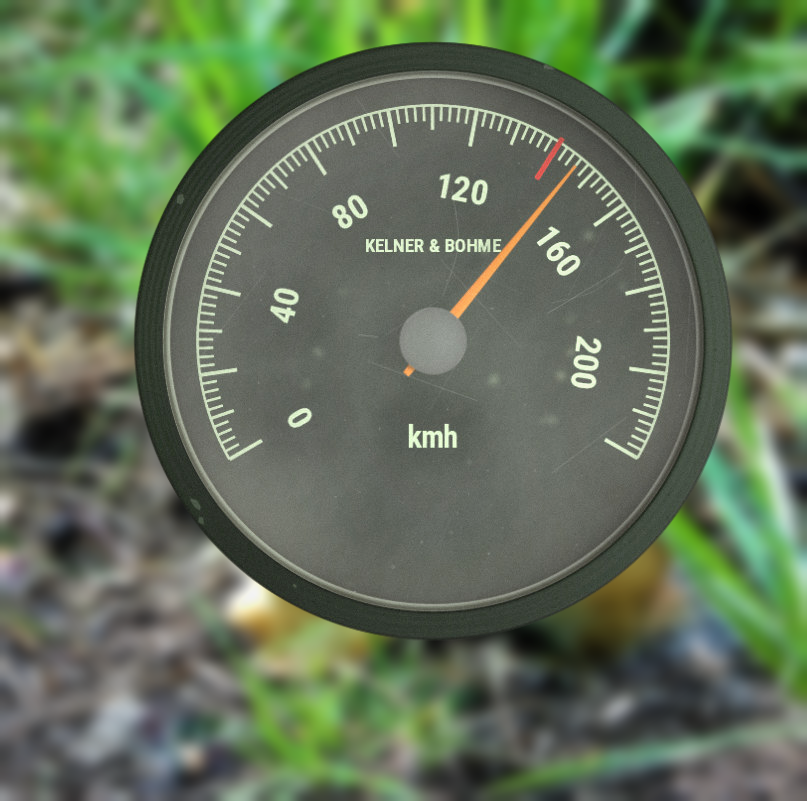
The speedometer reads 146 km/h
